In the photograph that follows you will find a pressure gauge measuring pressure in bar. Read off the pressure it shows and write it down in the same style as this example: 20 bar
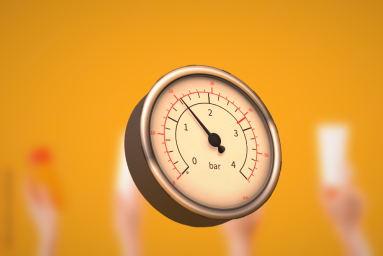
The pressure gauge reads 1.4 bar
